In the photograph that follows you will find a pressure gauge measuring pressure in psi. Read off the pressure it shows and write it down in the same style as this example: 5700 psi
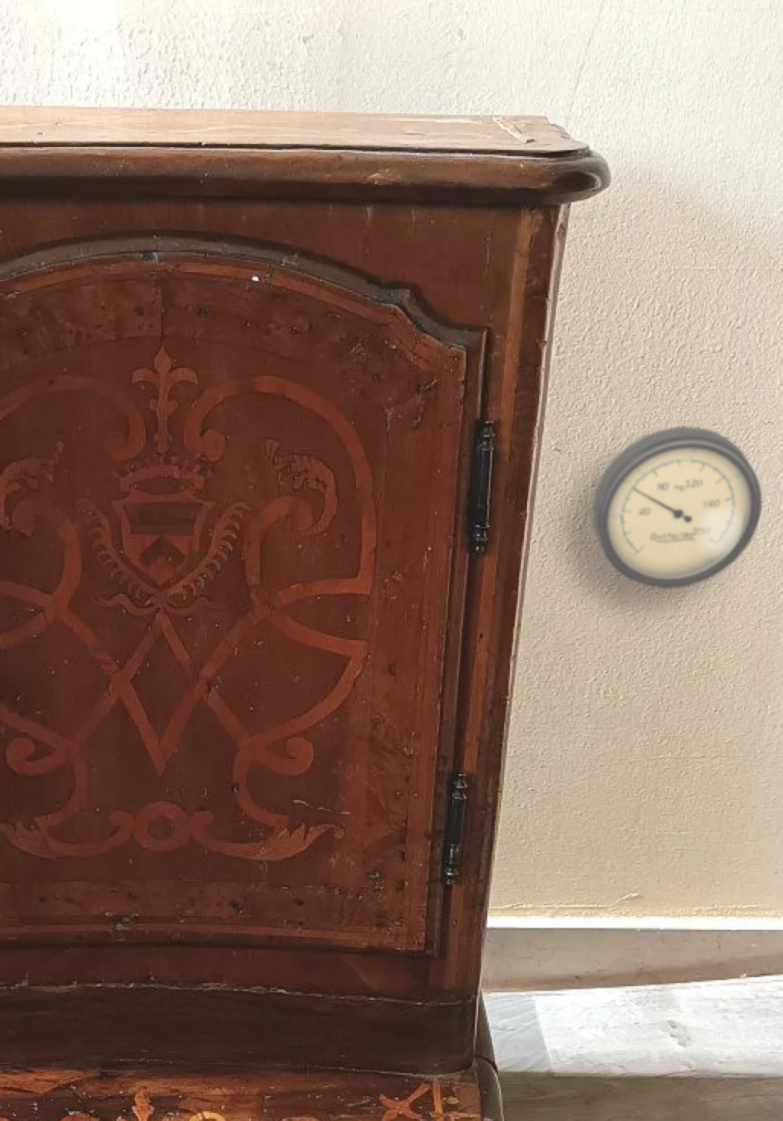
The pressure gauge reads 60 psi
